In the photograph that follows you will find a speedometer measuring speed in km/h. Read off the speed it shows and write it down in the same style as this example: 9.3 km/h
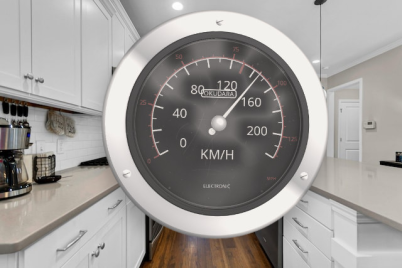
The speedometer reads 145 km/h
